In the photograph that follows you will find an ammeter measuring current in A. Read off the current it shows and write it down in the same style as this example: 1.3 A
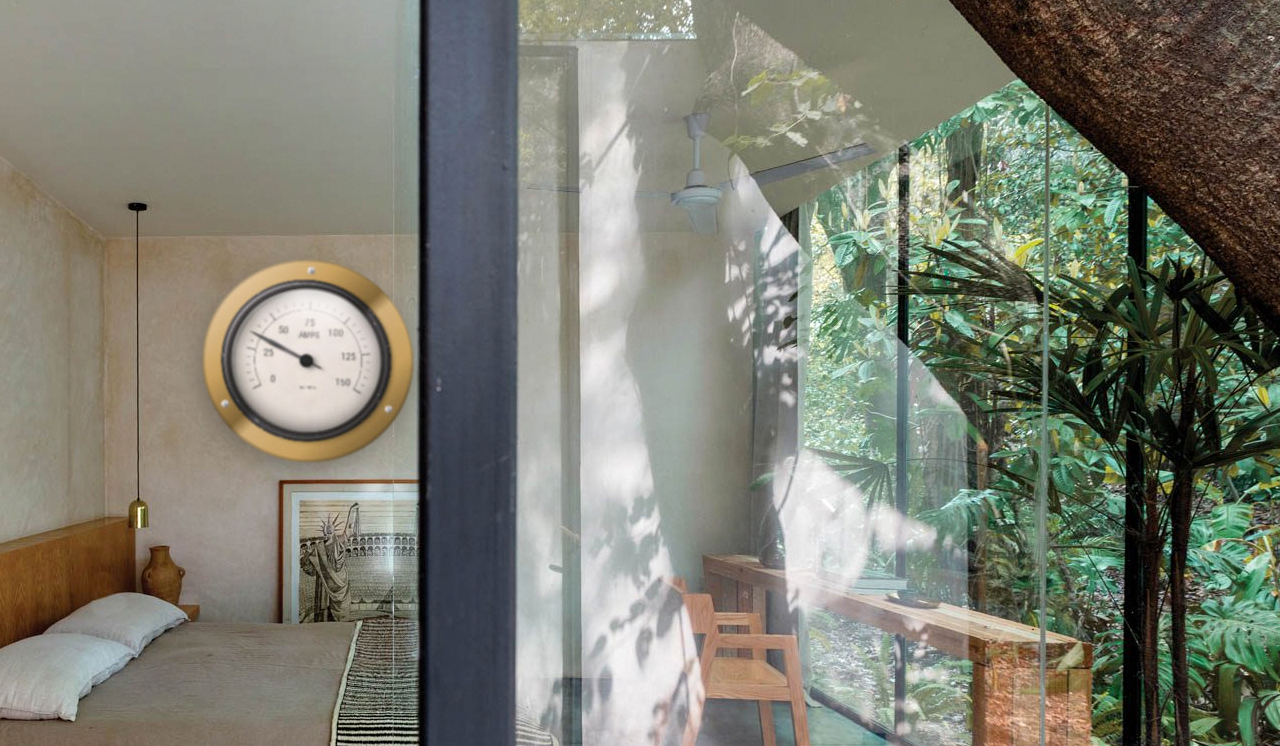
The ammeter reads 35 A
